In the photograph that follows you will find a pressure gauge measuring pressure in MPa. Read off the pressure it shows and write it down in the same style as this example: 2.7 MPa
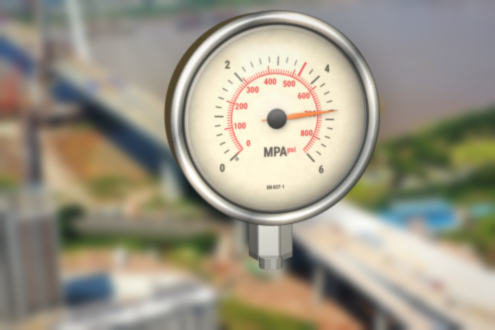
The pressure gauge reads 4.8 MPa
